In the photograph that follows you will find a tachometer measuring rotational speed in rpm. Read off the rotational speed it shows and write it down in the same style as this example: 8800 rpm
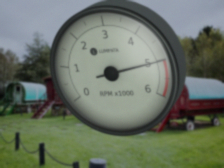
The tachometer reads 5000 rpm
